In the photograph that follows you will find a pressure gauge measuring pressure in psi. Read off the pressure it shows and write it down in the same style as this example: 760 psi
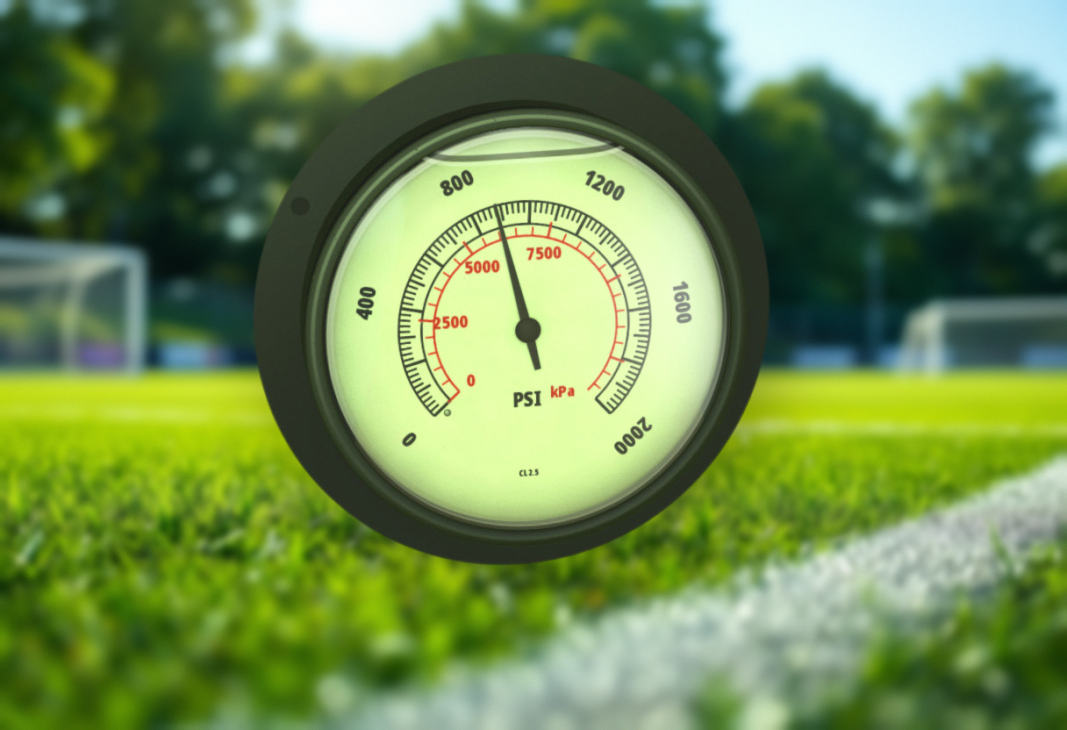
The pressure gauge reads 880 psi
